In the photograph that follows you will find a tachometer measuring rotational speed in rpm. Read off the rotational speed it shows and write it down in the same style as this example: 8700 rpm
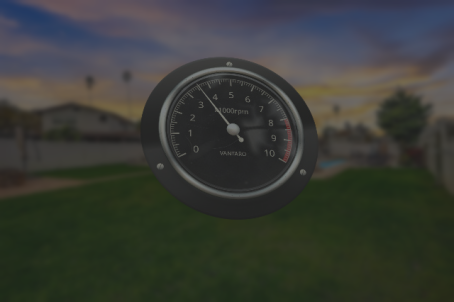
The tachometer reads 3500 rpm
